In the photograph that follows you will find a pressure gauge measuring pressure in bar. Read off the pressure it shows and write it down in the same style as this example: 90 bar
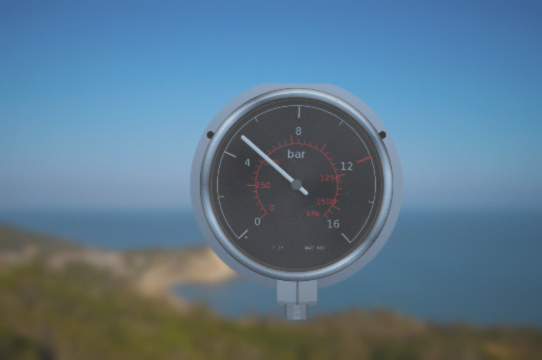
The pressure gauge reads 5 bar
